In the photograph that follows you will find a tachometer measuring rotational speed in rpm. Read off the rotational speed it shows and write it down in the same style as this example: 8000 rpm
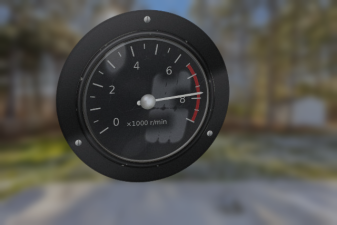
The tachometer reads 7750 rpm
